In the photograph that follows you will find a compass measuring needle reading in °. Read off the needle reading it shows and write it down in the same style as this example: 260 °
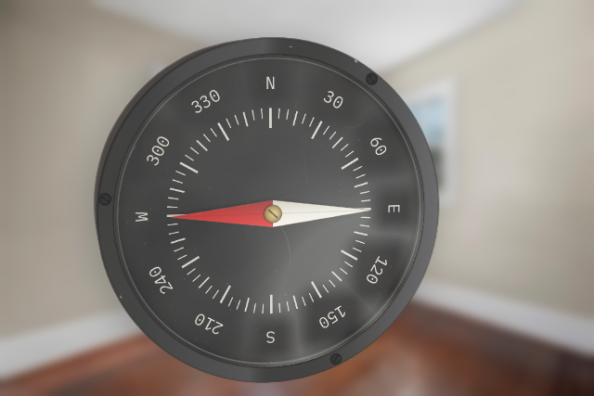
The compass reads 270 °
